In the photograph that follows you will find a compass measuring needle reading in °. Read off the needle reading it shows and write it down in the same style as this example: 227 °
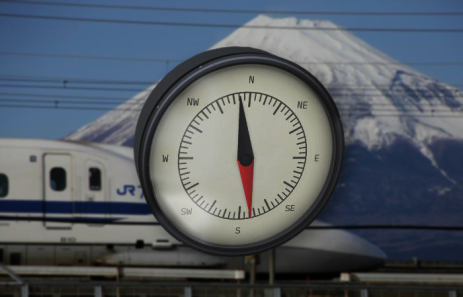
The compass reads 170 °
